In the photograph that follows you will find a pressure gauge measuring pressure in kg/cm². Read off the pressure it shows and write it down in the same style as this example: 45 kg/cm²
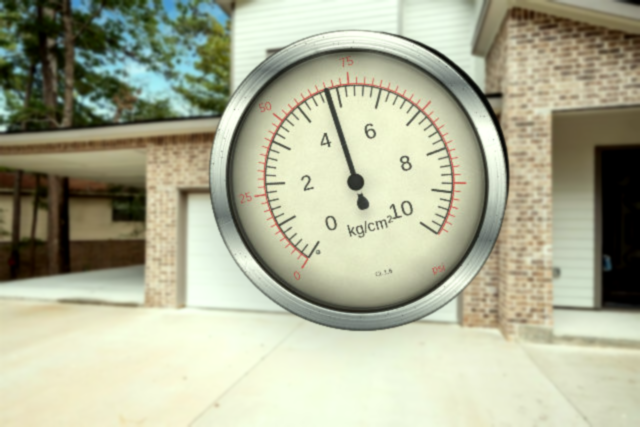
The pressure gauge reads 4.8 kg/cm²
